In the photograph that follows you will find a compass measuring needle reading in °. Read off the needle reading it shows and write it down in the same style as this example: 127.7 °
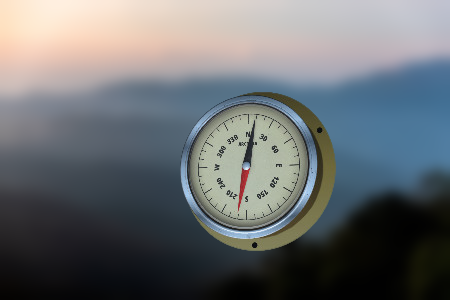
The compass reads 190 °
